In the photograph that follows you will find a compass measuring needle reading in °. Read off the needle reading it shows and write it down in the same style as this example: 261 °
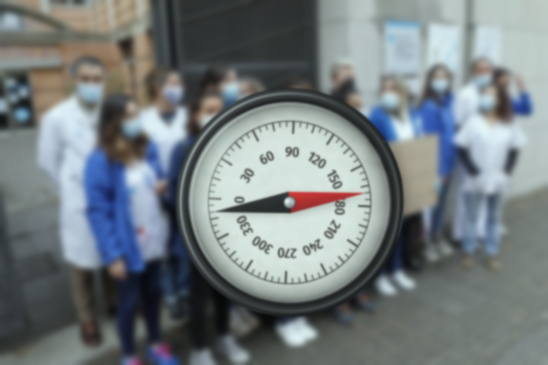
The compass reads 170 °
